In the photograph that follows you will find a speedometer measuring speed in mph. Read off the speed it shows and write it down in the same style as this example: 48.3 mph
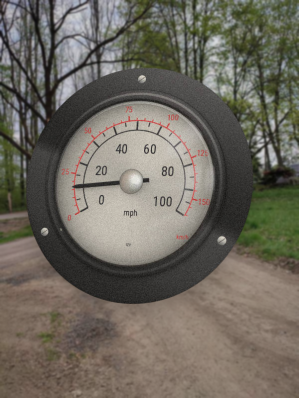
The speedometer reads 10 mph
